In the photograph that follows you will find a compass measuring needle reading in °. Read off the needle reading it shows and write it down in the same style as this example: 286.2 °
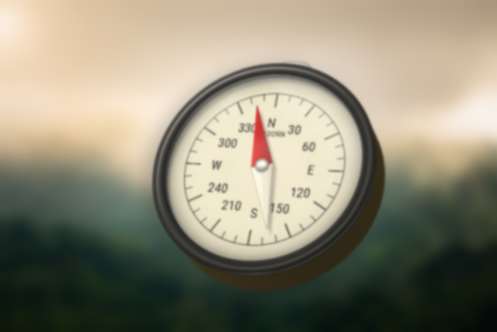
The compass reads 345 °
